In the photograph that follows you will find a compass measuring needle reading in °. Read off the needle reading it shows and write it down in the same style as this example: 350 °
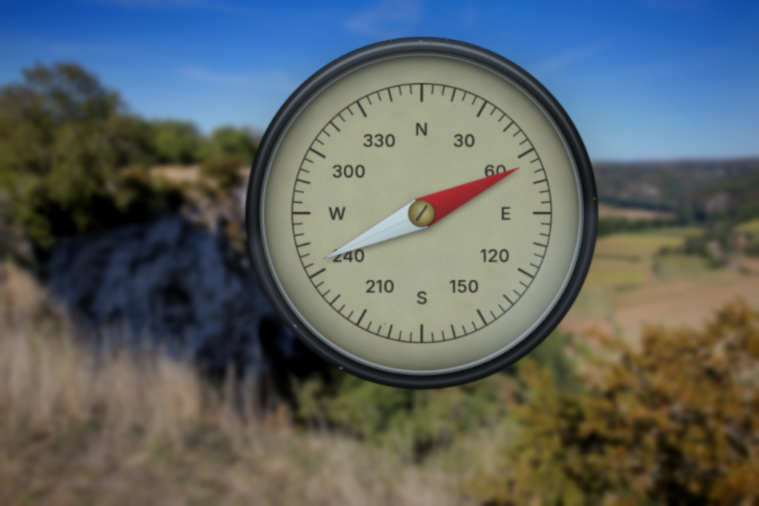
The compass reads 65 °
